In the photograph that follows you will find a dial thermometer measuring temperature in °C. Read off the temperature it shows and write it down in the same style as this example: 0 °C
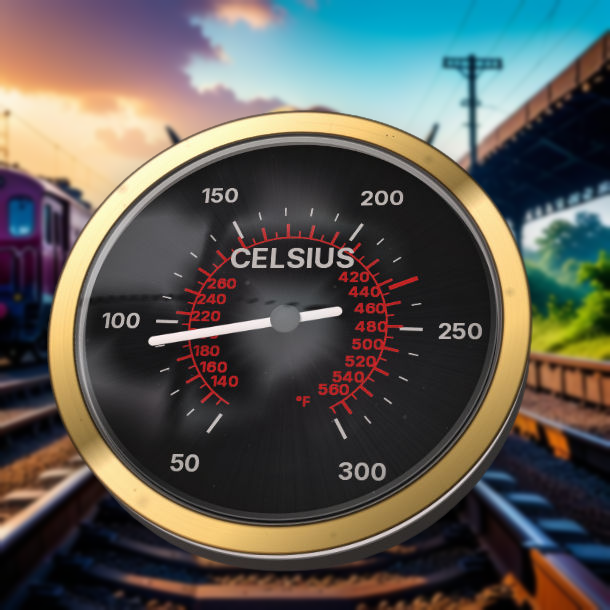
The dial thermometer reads 90 °C
